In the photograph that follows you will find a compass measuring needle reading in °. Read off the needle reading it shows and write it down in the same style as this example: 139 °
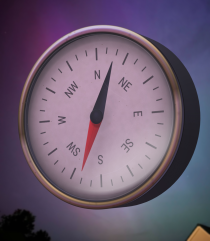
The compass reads 200 °
